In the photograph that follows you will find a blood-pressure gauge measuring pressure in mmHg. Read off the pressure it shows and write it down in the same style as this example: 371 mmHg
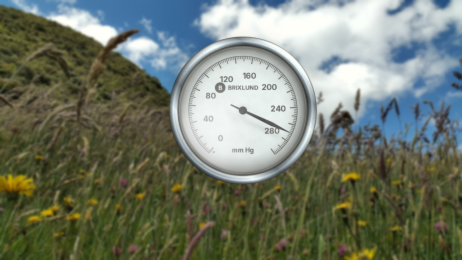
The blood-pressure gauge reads 270 mmHg
